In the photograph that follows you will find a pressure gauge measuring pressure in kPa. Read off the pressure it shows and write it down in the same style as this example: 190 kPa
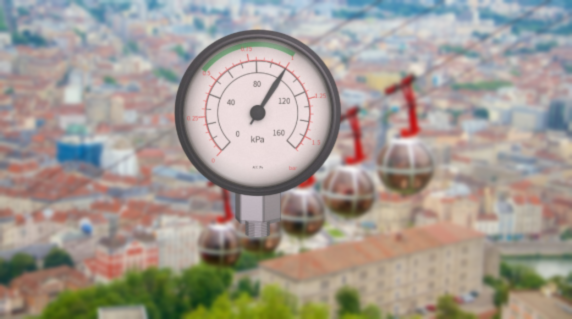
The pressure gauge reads 100 kPa
